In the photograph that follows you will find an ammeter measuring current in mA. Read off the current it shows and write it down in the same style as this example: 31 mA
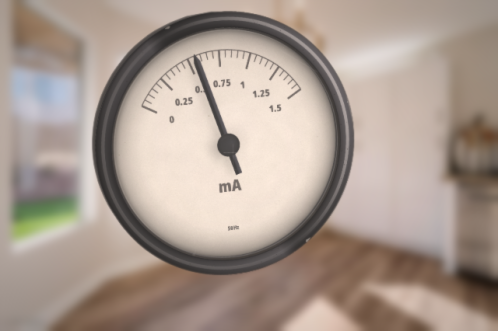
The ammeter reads 0.55 mA
